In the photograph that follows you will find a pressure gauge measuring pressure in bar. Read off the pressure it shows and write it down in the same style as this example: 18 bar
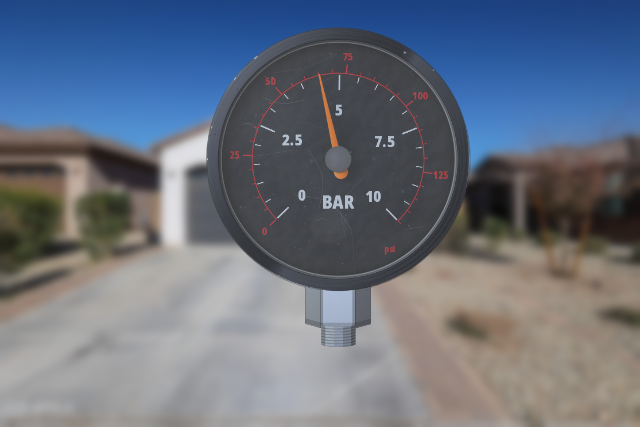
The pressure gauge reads 4.5 bar
